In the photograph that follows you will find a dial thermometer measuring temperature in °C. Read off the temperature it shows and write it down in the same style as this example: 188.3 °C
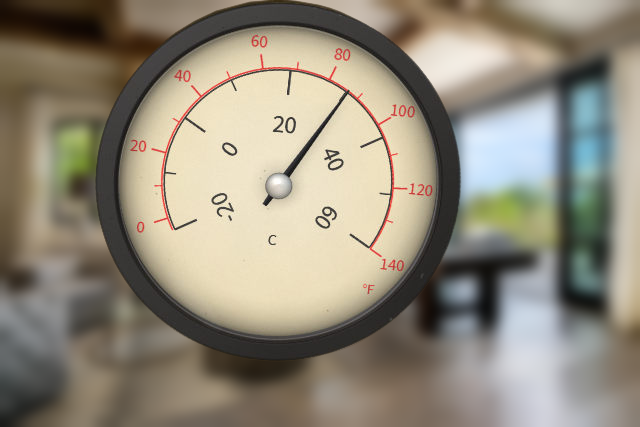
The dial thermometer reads 30 °C
